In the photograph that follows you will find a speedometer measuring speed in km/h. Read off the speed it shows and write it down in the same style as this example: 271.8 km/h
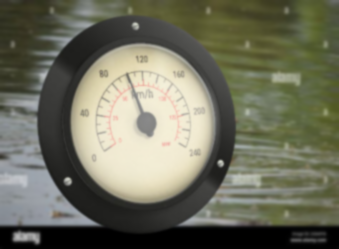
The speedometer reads 100 km/h
